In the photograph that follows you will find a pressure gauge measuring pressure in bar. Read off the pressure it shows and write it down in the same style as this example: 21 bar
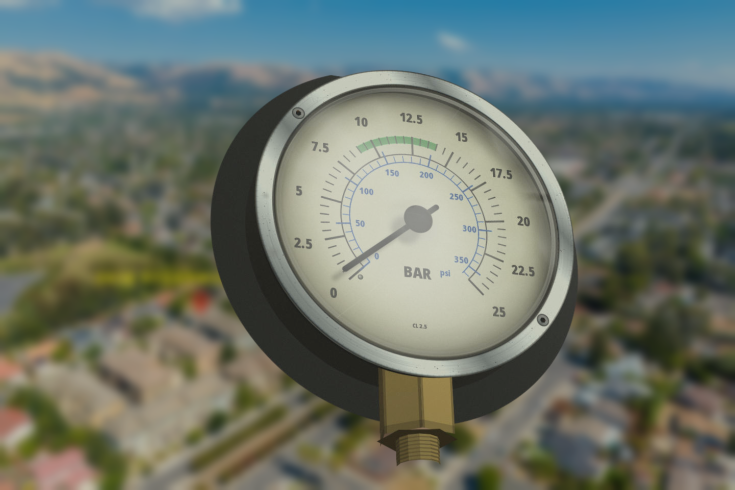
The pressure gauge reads 0.5 bar
